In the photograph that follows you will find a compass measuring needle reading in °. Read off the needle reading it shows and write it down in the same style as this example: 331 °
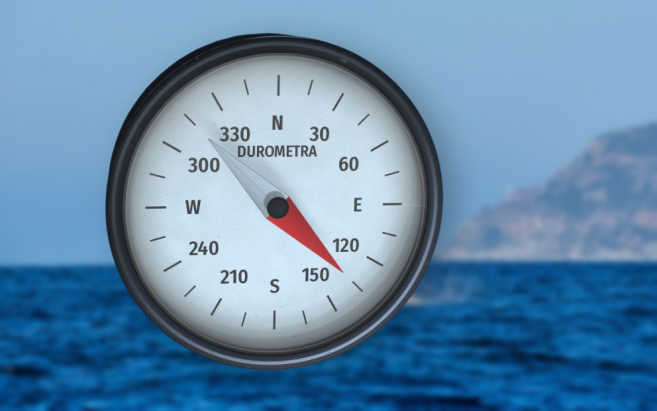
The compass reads 135 °
